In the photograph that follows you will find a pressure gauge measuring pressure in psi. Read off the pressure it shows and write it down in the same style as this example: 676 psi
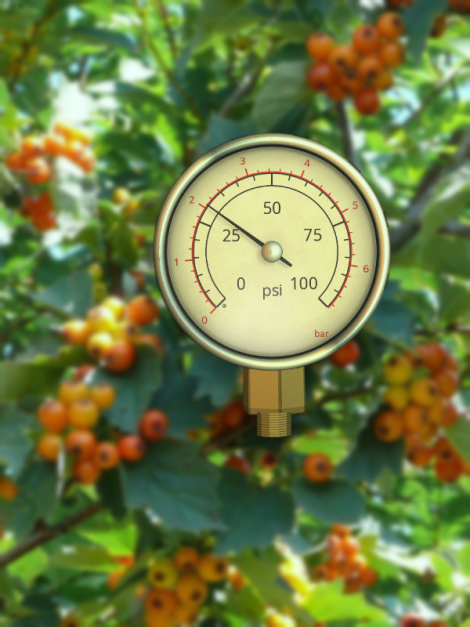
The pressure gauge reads 30 psi
